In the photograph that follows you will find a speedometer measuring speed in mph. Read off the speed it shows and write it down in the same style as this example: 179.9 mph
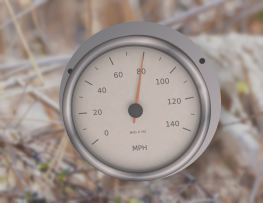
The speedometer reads 80 mph
